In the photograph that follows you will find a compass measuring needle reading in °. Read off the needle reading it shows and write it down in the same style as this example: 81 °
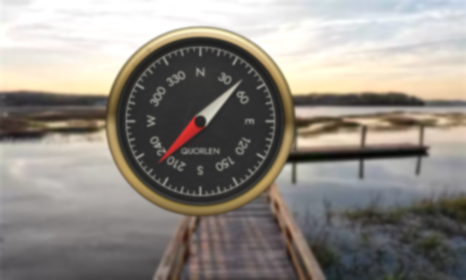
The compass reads 225 °
